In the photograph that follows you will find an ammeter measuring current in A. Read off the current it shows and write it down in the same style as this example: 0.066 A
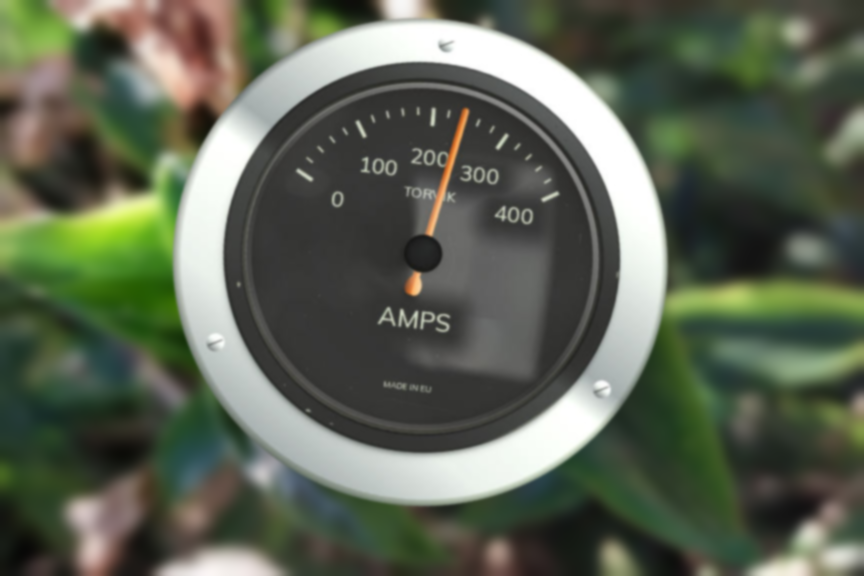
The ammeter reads 240 A
